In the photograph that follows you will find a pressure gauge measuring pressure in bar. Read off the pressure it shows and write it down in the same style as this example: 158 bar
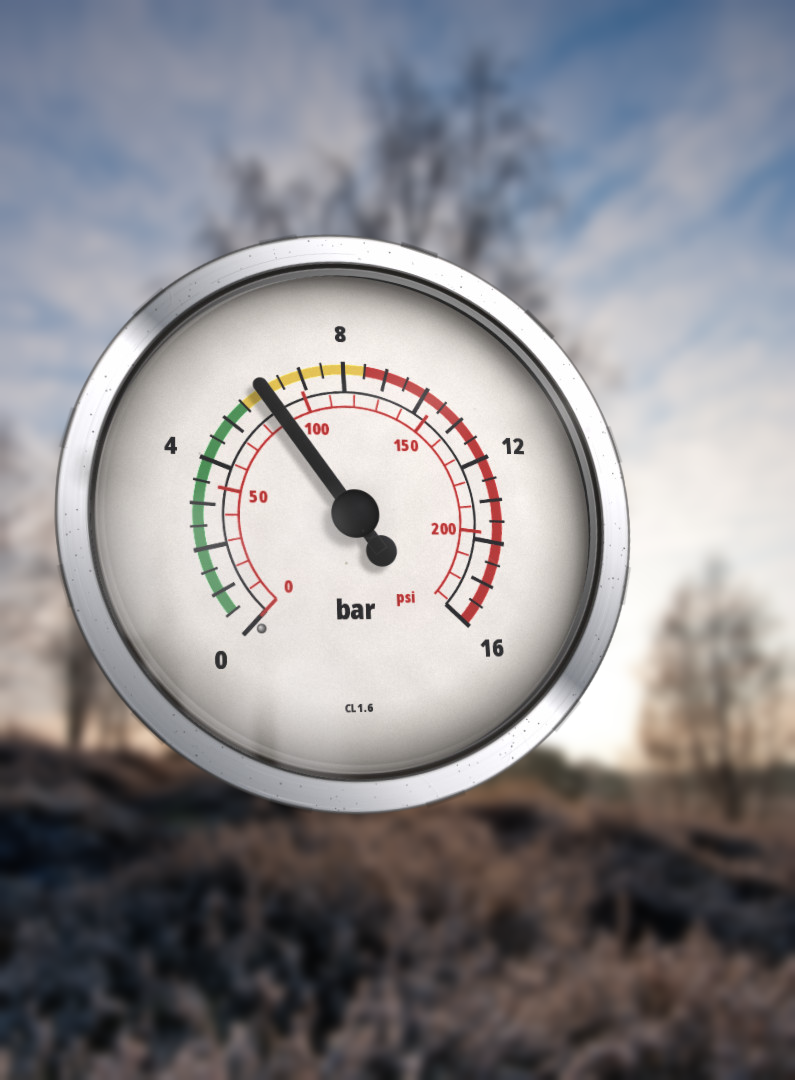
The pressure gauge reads 6 bar
